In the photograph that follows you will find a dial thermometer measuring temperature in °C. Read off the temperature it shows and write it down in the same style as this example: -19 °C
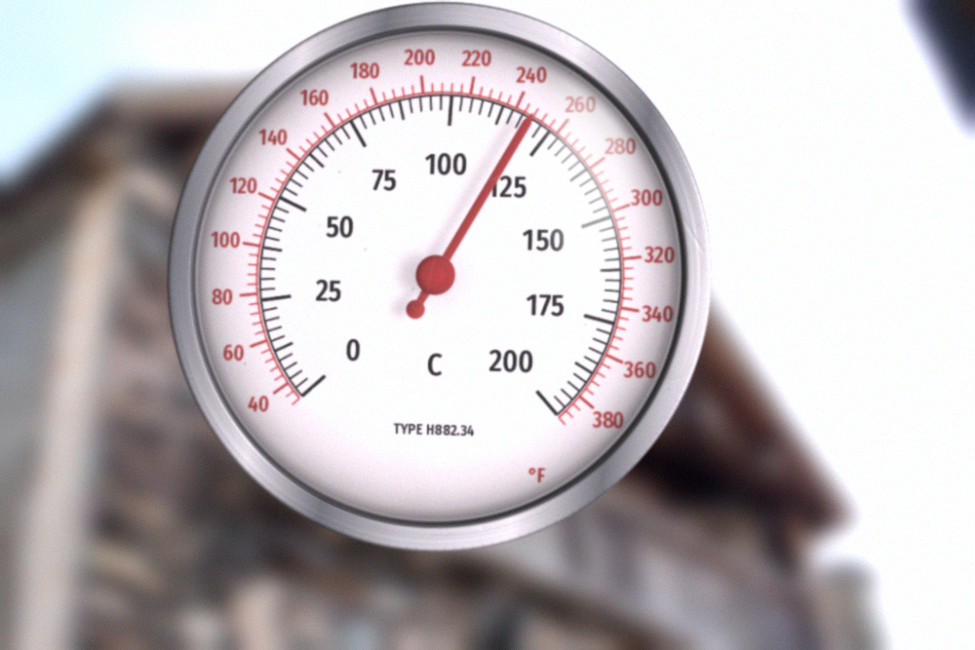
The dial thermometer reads 120 °C
